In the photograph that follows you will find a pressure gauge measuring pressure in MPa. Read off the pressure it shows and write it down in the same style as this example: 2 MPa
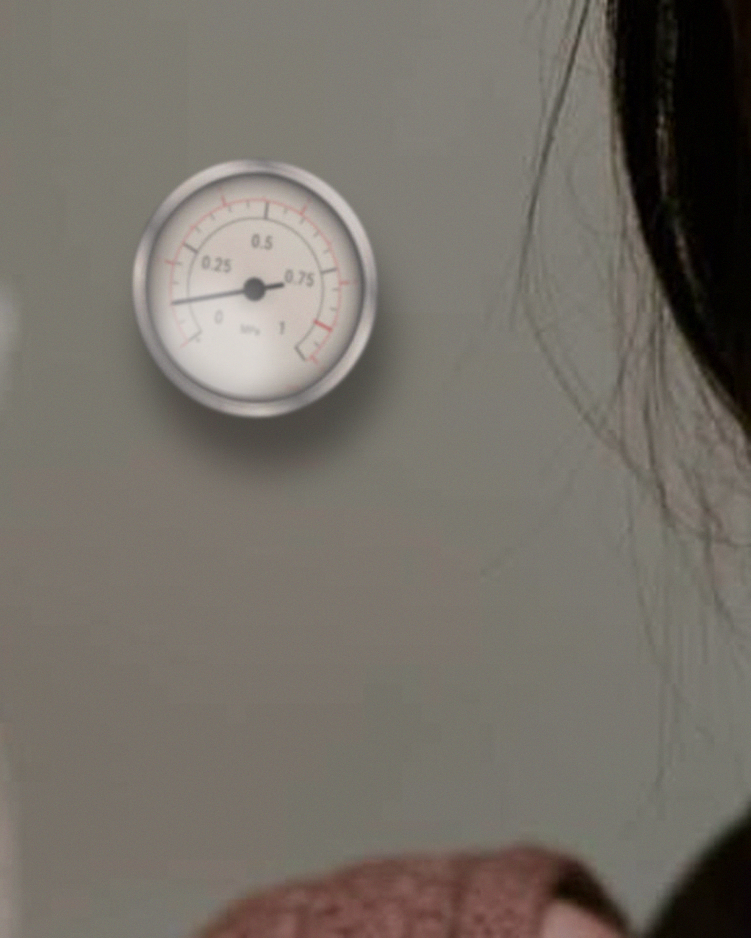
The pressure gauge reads 0.1 MPa
